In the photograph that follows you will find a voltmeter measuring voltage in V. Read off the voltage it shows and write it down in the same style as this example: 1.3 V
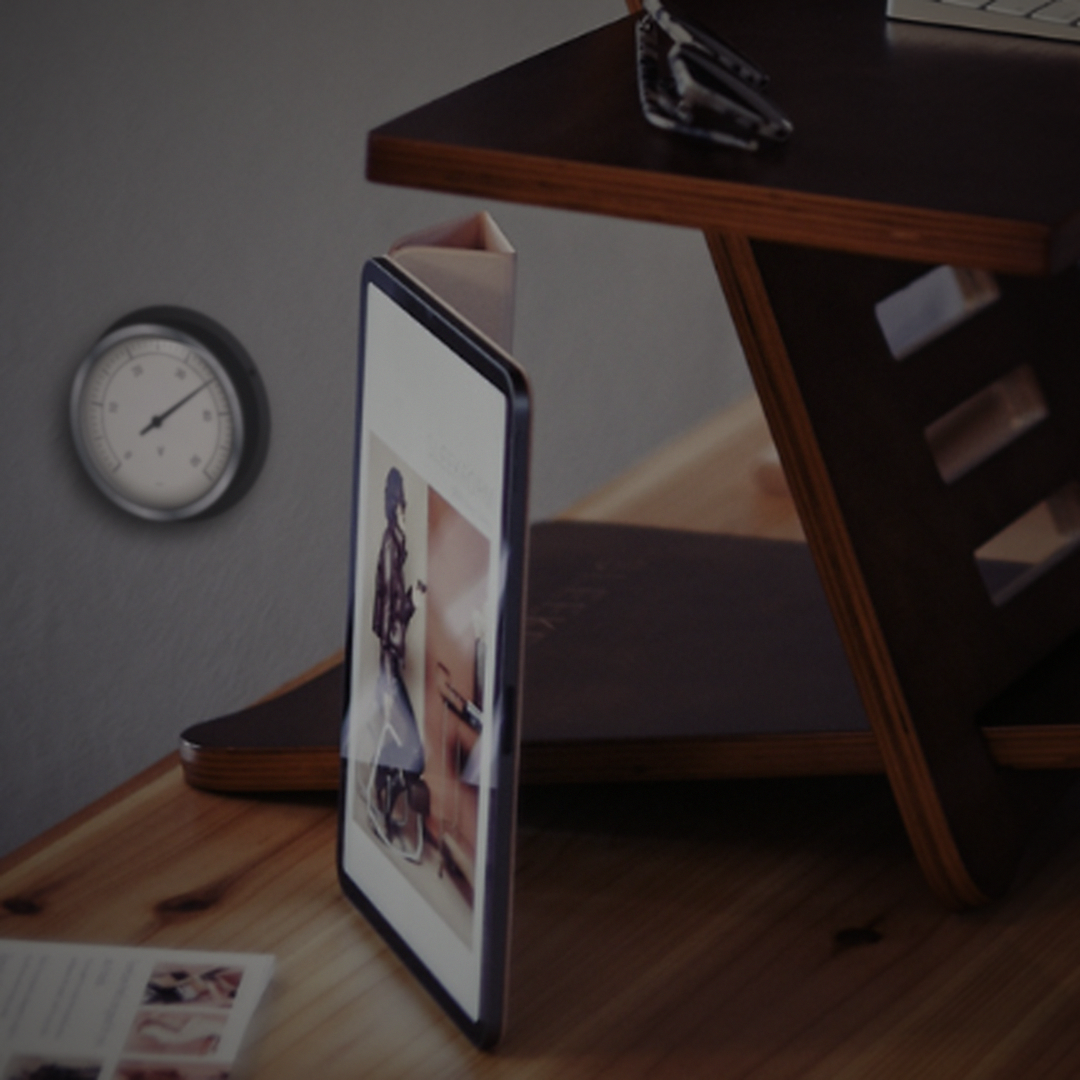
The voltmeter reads 35 V
